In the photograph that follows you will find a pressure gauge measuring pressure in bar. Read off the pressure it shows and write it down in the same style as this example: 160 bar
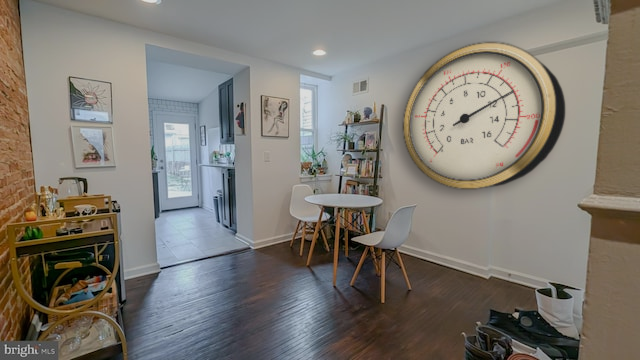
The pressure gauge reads 12 bar
